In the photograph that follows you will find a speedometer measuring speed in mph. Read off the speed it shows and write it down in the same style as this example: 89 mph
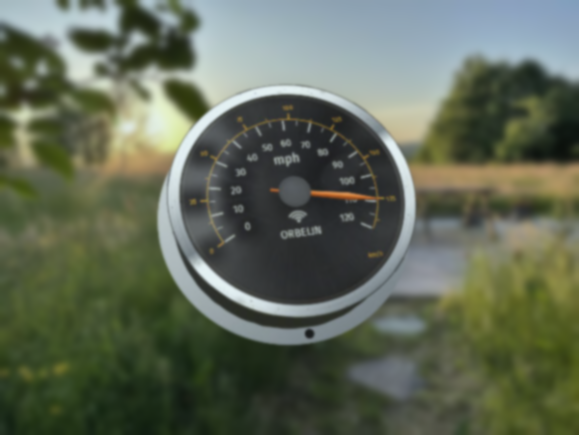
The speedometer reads 110 mph
